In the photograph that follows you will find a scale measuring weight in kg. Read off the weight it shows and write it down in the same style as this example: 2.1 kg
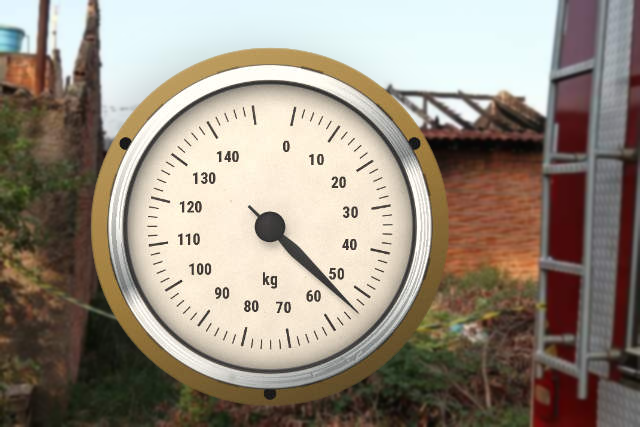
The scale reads 54 kg
